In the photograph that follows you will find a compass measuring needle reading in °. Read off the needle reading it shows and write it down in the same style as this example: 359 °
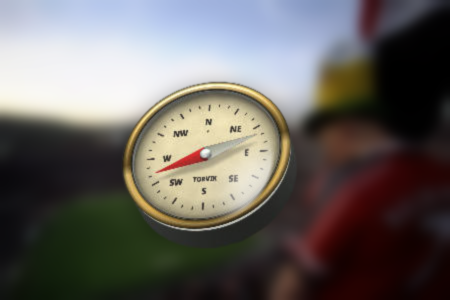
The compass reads 250 °
